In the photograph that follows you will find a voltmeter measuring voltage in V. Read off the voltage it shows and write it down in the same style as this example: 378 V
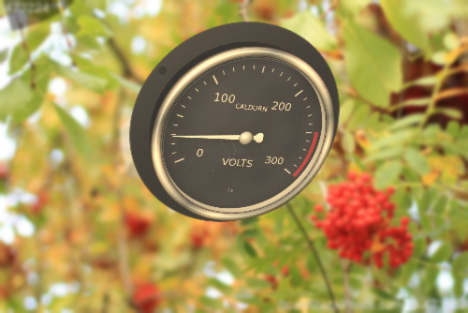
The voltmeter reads 30 V
